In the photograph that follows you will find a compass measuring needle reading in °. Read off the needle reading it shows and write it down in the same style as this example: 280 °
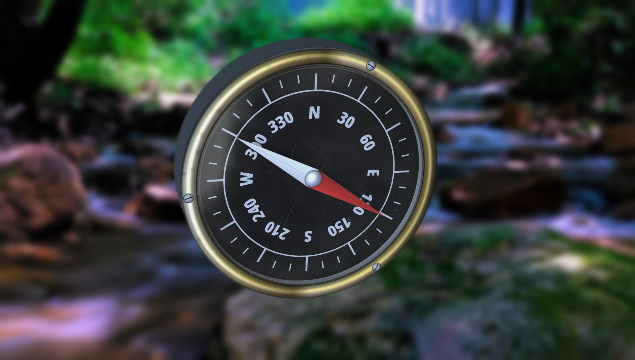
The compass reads 120 °
